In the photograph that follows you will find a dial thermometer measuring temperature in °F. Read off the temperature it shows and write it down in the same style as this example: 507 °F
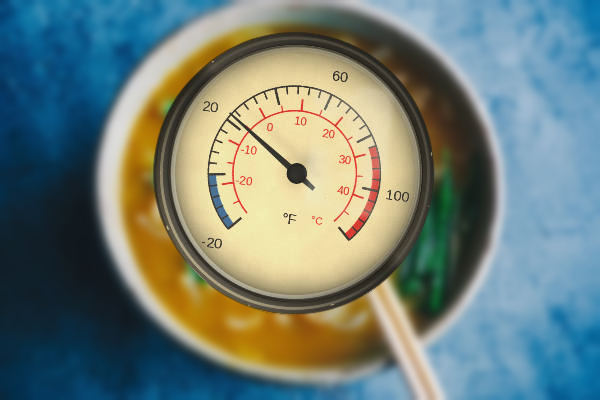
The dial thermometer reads 22 °F
